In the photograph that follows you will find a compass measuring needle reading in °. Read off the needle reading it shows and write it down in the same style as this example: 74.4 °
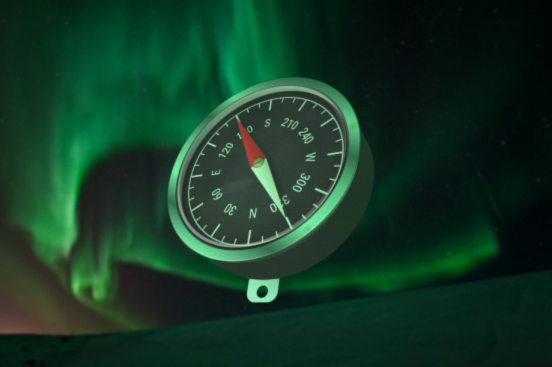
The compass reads 150 °
